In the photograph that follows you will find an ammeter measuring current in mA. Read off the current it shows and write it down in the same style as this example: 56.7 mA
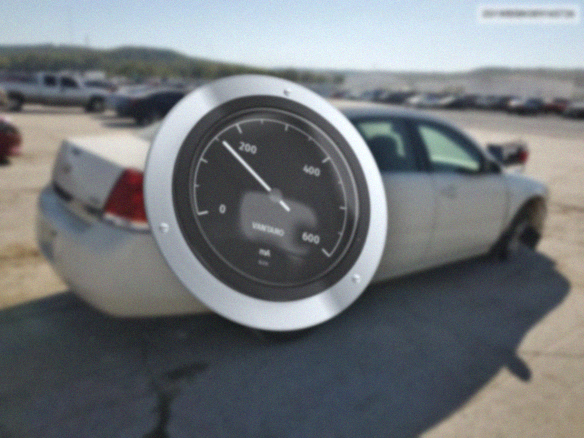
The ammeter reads 150 mA
